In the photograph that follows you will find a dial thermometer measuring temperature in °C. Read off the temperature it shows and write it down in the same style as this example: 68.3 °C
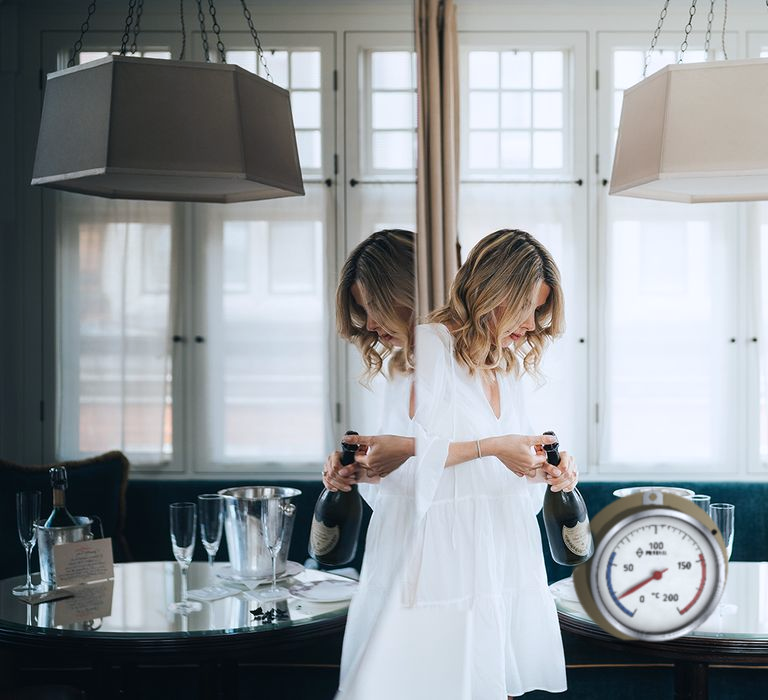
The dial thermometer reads 20 °C
